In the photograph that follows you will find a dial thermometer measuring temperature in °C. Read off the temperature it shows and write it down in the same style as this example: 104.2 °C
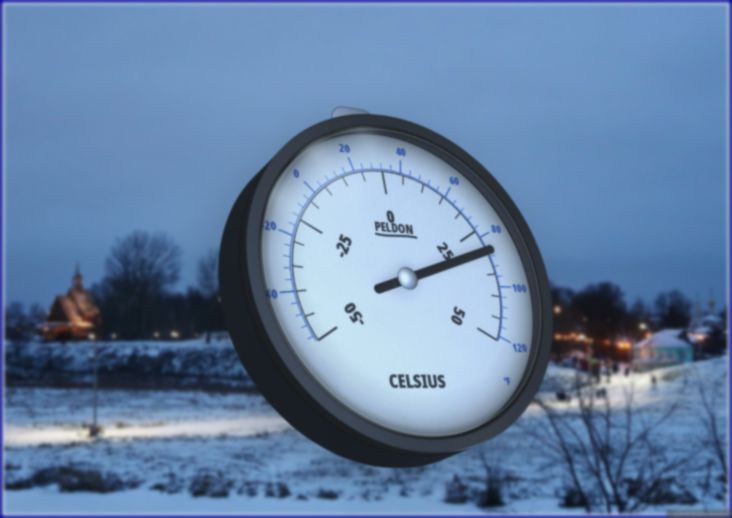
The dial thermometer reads 30 °C
